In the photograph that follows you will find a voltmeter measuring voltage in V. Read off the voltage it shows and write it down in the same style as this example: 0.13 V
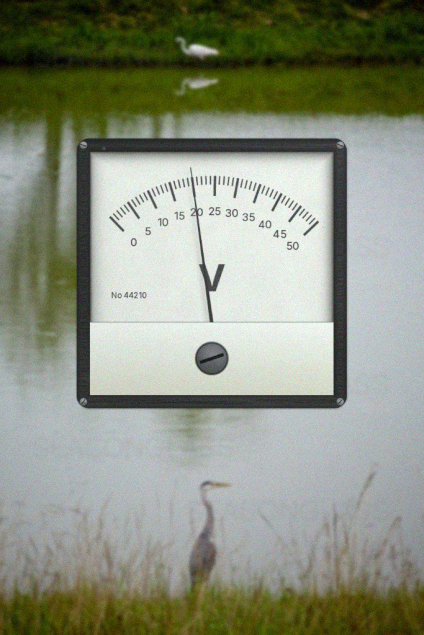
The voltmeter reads 20 V
